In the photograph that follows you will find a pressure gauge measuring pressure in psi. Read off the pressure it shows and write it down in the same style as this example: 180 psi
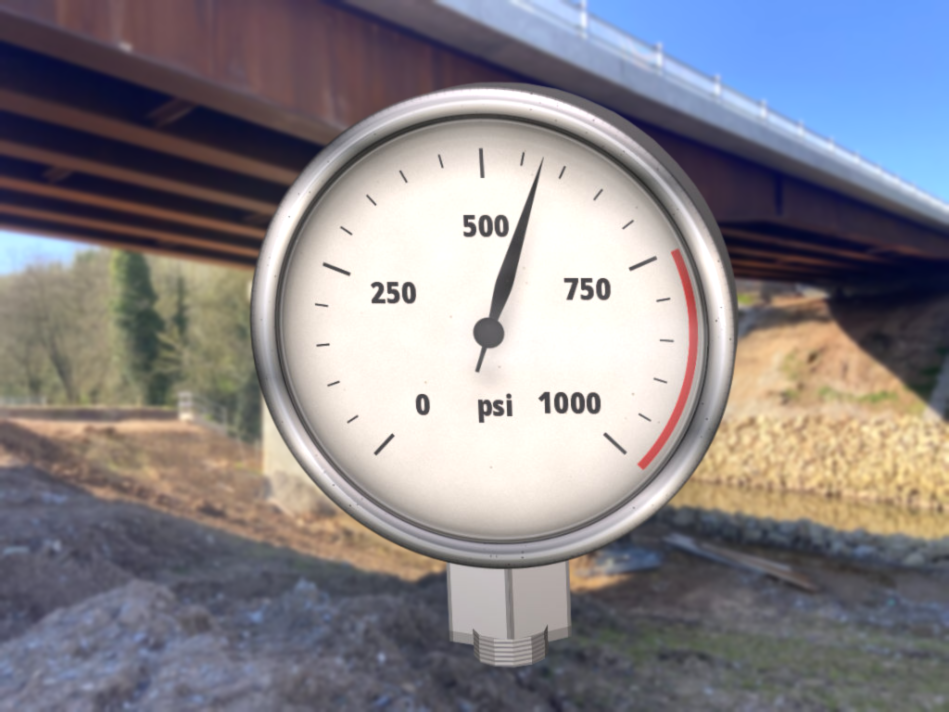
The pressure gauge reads 575 psi
